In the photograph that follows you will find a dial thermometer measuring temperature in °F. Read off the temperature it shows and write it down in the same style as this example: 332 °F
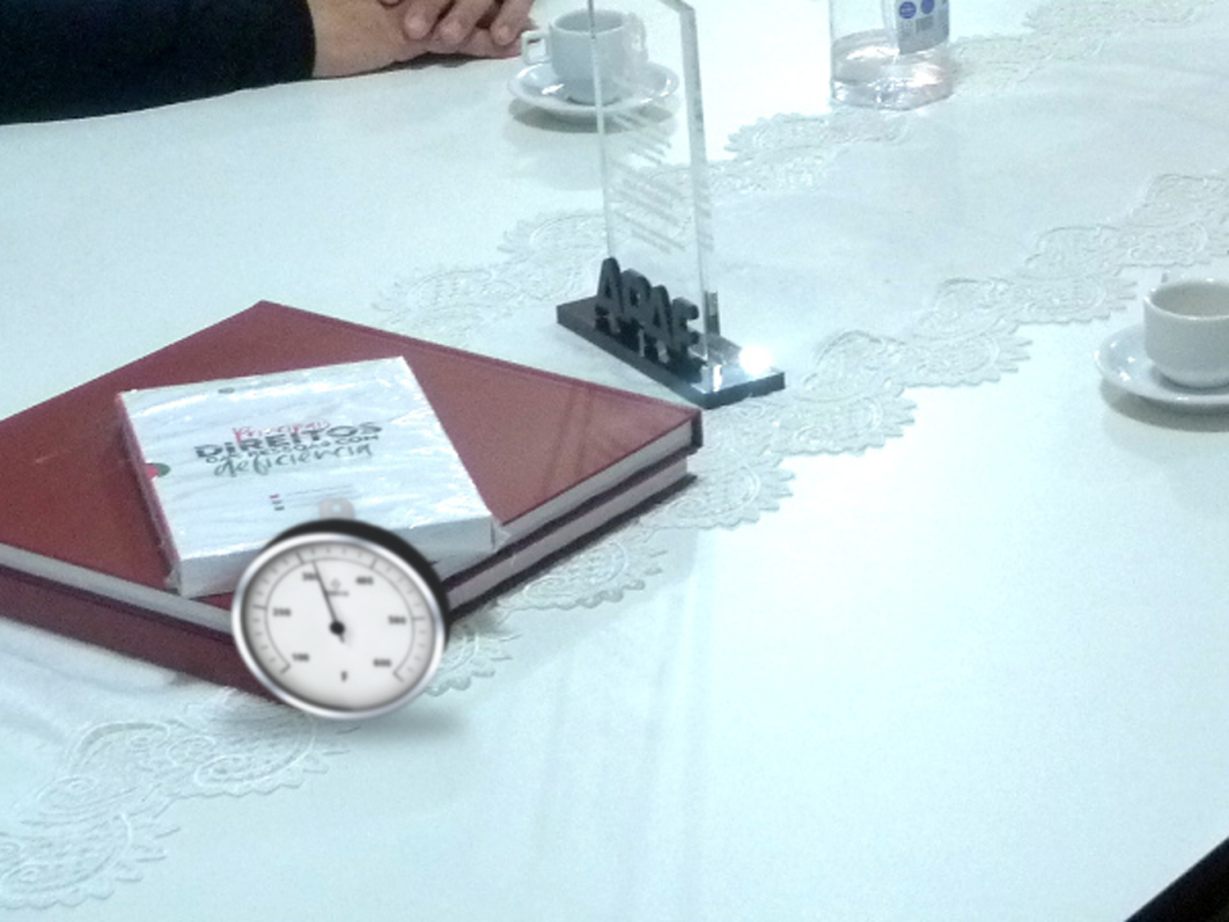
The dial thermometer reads 320 °F
